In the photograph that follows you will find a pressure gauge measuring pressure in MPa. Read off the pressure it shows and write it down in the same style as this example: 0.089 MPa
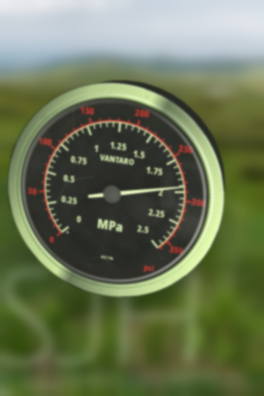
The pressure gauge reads 1.95 MPa
